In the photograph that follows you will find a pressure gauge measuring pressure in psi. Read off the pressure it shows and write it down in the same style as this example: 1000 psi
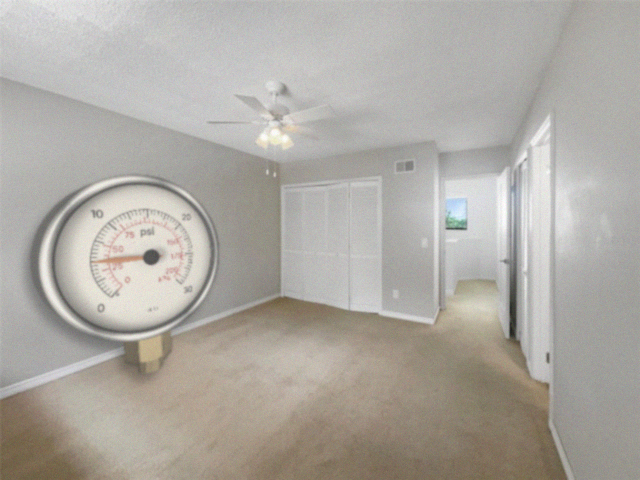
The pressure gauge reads 5 psi
